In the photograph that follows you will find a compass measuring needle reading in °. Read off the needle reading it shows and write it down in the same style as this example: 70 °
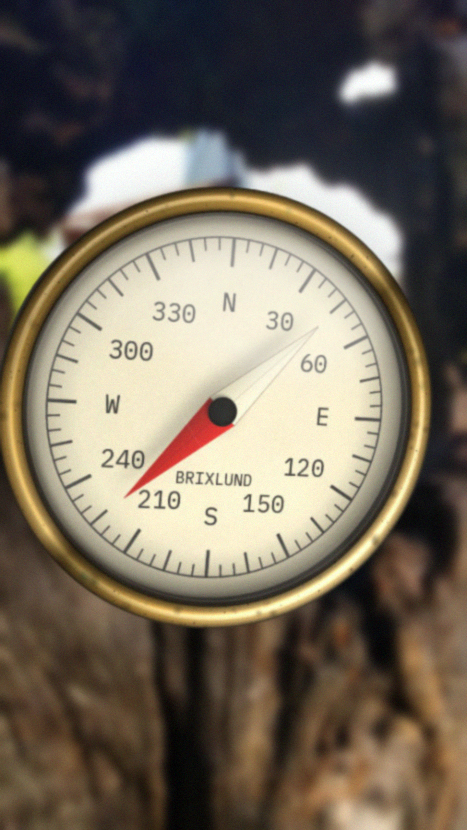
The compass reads 225 °
